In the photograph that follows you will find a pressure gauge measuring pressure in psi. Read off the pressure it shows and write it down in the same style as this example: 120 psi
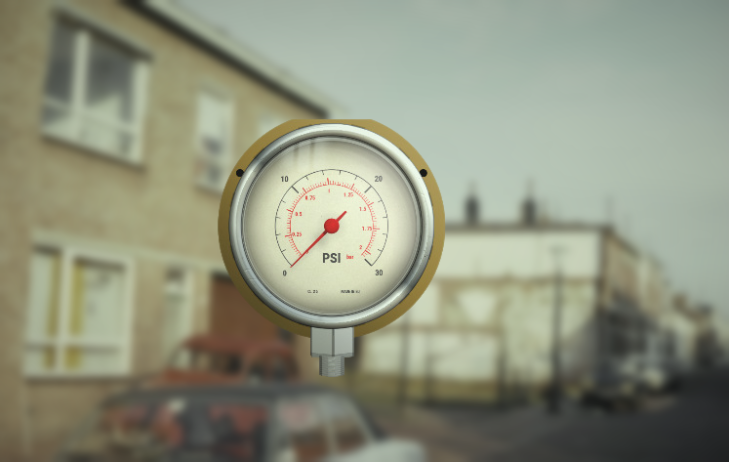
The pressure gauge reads 0 psi
